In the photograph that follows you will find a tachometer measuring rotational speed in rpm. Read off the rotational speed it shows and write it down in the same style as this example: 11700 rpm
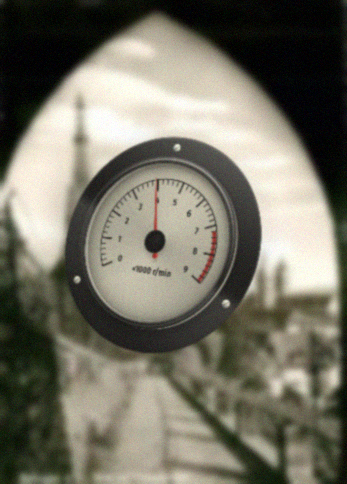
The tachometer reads 4000 rpm
